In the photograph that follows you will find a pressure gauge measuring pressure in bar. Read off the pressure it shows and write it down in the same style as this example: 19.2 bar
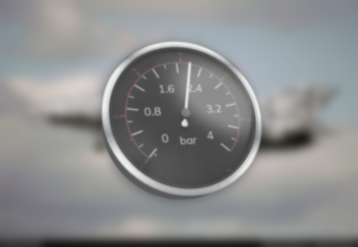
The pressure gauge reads 2.2 bar
